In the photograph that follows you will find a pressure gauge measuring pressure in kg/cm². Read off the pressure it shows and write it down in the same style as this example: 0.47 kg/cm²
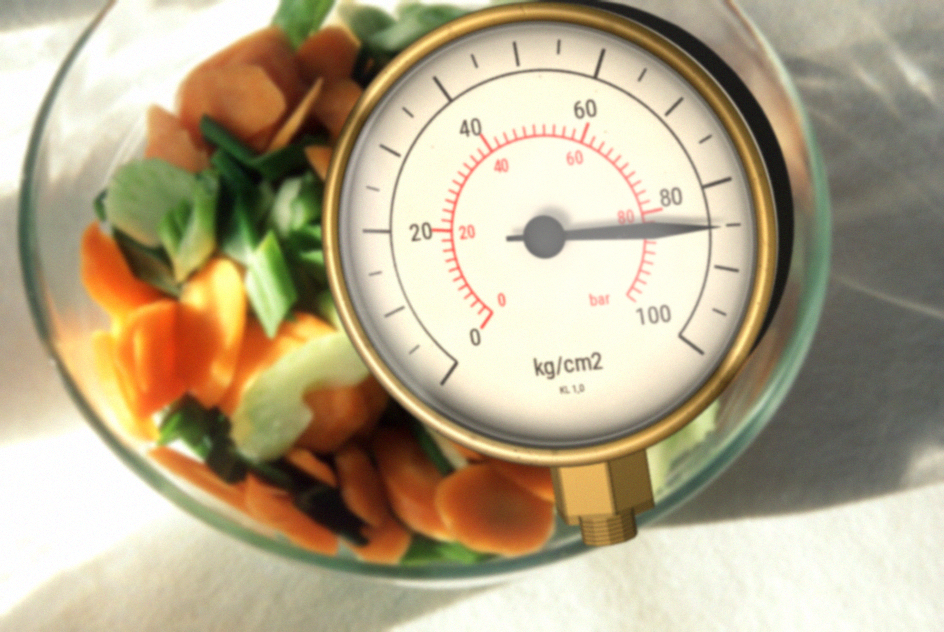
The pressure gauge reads 85 kg/cm²
